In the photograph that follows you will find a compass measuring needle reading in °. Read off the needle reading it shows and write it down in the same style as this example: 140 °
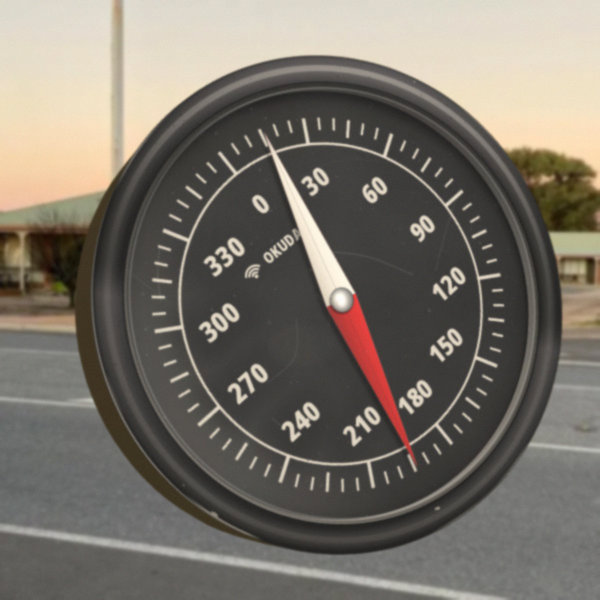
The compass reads 195 °
